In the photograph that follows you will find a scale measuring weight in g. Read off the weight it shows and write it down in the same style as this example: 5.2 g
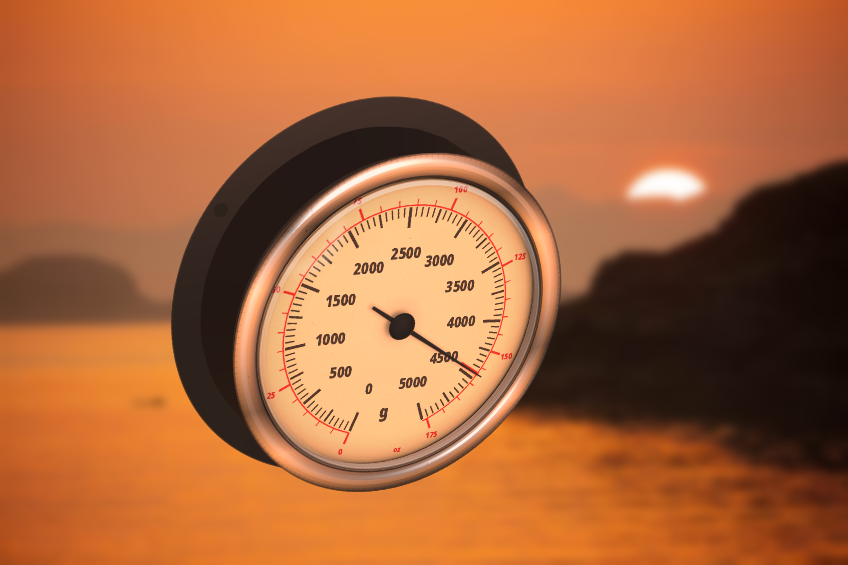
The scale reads 4450 g
